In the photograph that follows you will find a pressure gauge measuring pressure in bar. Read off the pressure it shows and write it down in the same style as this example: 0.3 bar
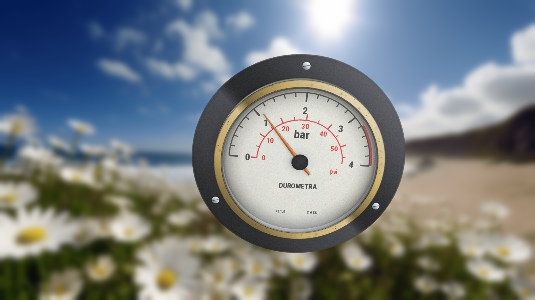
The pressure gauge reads 1.1 bar
